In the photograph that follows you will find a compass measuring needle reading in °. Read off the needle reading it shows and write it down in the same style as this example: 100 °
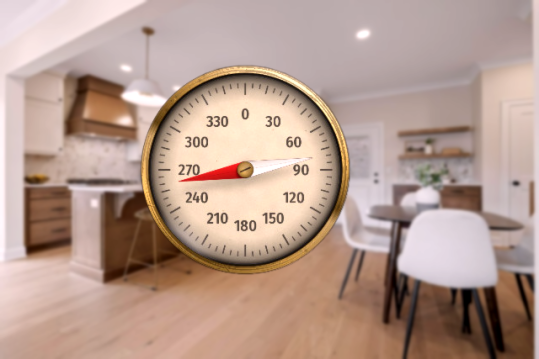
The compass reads 260 °
